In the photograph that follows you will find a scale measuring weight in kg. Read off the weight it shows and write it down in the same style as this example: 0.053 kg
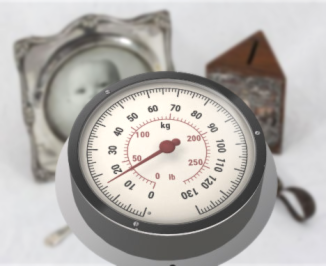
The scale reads 15 kg
